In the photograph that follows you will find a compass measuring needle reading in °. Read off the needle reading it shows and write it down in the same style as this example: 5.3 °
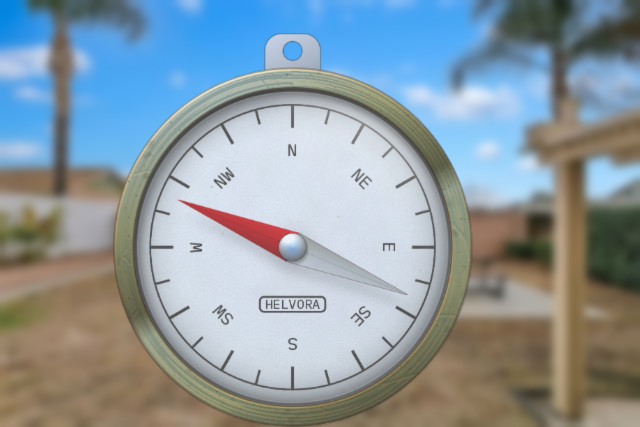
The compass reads 292.5 °
